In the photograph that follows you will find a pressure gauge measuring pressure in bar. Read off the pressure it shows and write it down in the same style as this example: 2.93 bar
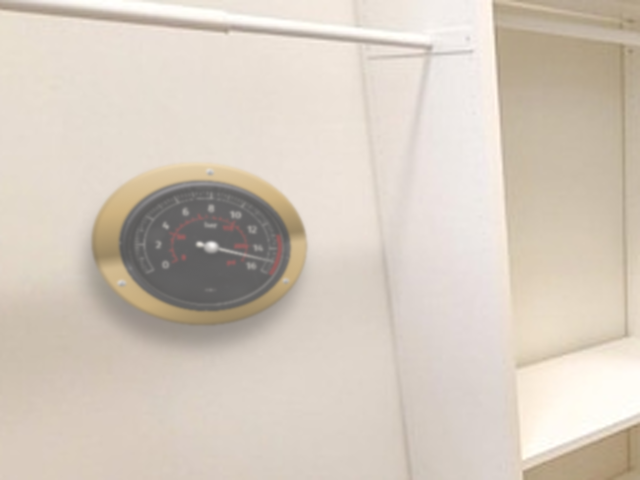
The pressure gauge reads 15 bar
